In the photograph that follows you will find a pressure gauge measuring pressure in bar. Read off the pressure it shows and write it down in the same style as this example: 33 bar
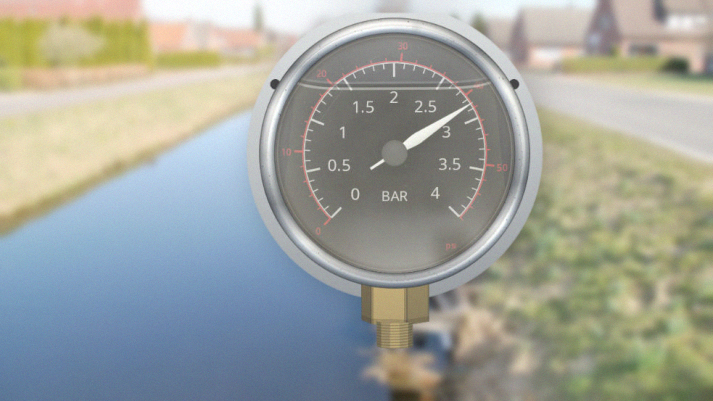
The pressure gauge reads 2.85 bar
